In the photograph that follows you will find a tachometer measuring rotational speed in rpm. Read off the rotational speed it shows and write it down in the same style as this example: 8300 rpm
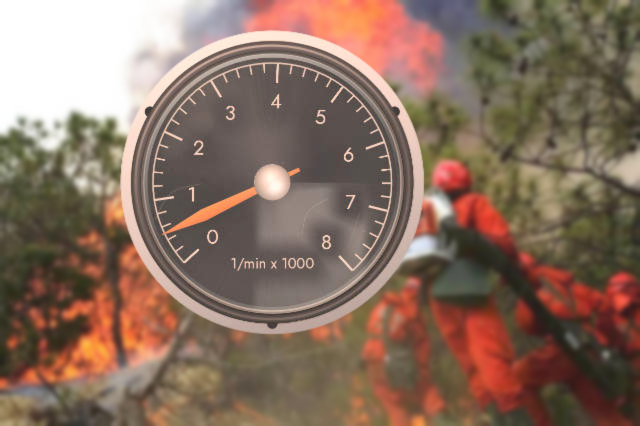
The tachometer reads 500 rpm
